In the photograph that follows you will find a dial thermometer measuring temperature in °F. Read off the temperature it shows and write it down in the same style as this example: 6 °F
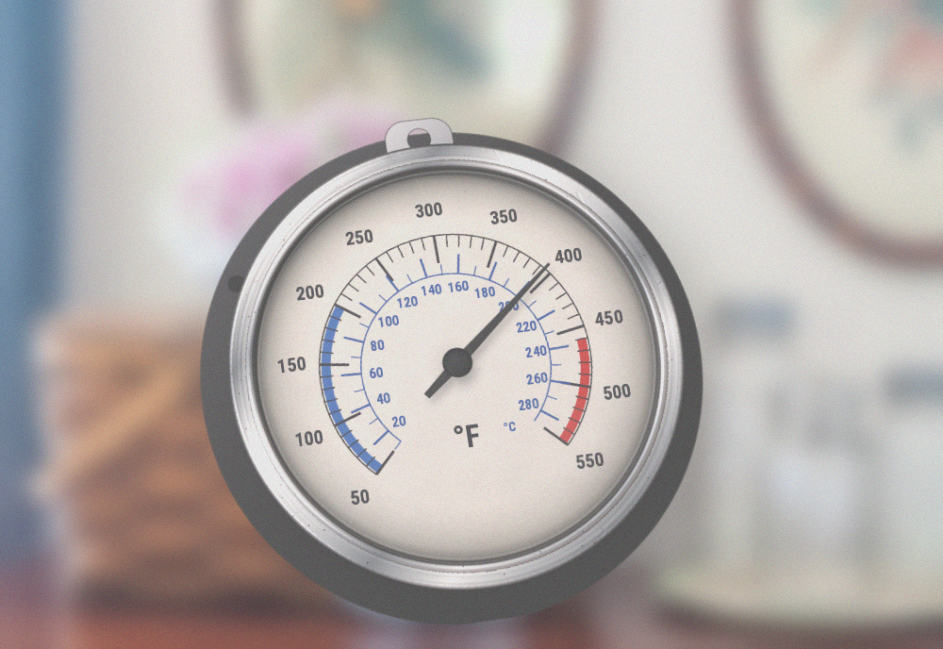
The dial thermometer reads 395 °F
